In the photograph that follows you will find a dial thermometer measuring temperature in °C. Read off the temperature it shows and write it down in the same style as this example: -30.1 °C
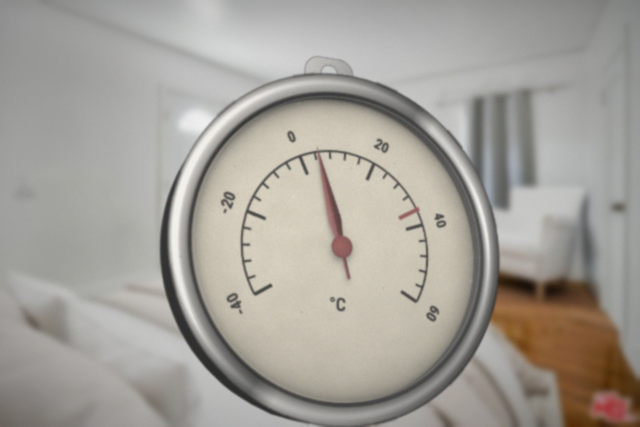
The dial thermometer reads 4 °C
